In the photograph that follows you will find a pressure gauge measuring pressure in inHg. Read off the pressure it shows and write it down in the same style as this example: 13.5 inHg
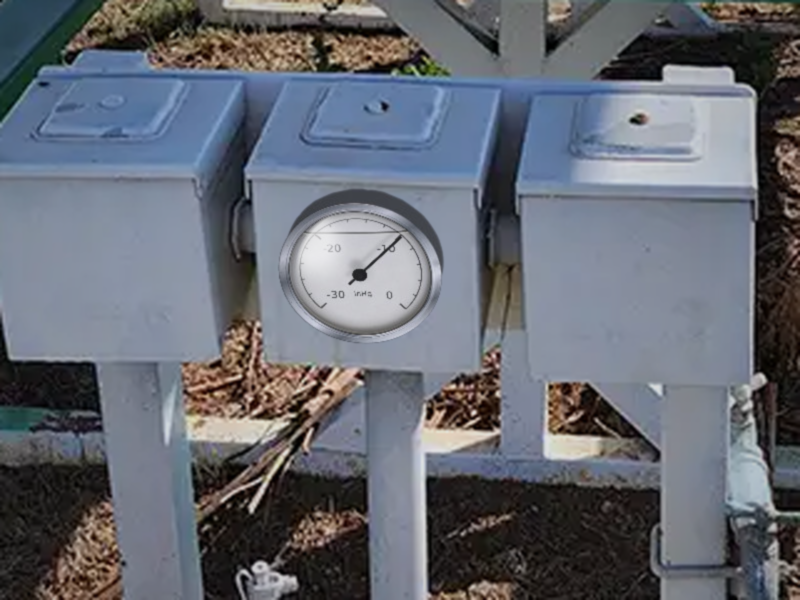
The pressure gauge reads -10 inHg
